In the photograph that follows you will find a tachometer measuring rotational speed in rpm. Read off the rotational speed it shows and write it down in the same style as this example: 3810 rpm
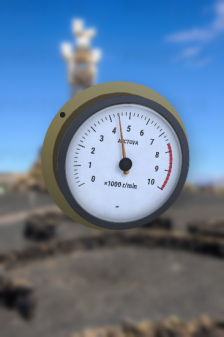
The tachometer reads 4400 rpm
